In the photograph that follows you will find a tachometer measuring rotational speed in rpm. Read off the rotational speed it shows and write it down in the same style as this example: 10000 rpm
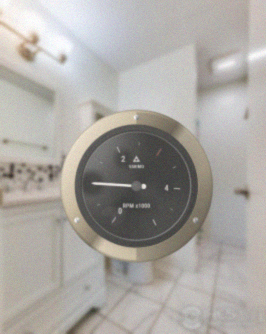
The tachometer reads 1000 rpm
